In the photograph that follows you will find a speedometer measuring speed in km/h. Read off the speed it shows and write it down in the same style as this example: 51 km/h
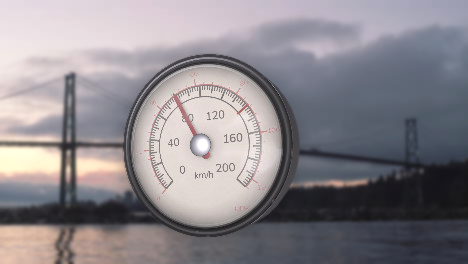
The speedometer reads 80 km/h
